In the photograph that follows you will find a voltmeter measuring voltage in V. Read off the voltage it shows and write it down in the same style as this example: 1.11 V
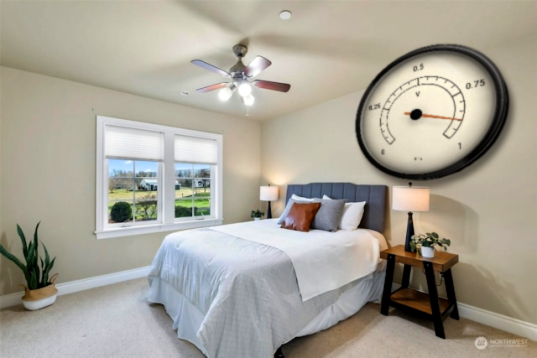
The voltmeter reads 0.9 V
